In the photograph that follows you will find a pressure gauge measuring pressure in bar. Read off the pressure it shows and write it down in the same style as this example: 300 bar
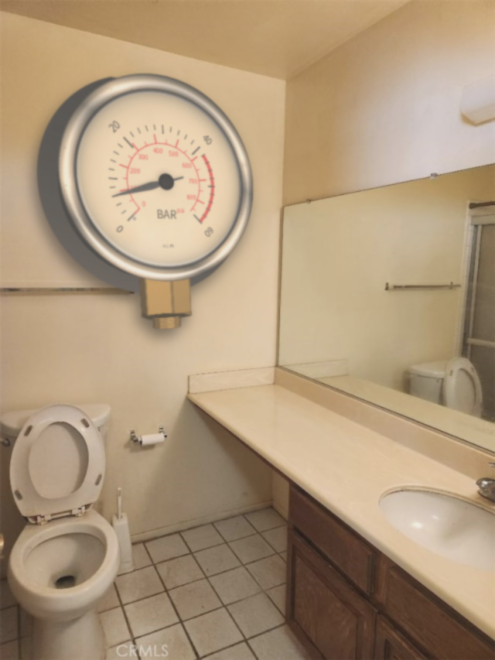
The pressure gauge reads 6 bar
